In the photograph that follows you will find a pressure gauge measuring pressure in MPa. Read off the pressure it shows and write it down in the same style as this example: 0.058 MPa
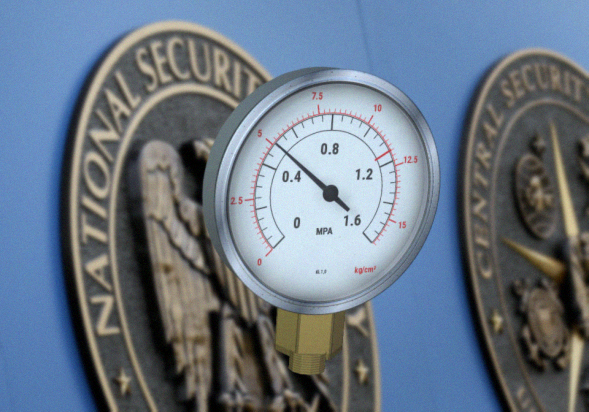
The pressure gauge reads 0.5 MPa
